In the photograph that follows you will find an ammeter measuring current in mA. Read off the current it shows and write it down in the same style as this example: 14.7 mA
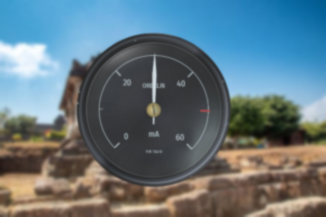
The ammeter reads 30 mA
